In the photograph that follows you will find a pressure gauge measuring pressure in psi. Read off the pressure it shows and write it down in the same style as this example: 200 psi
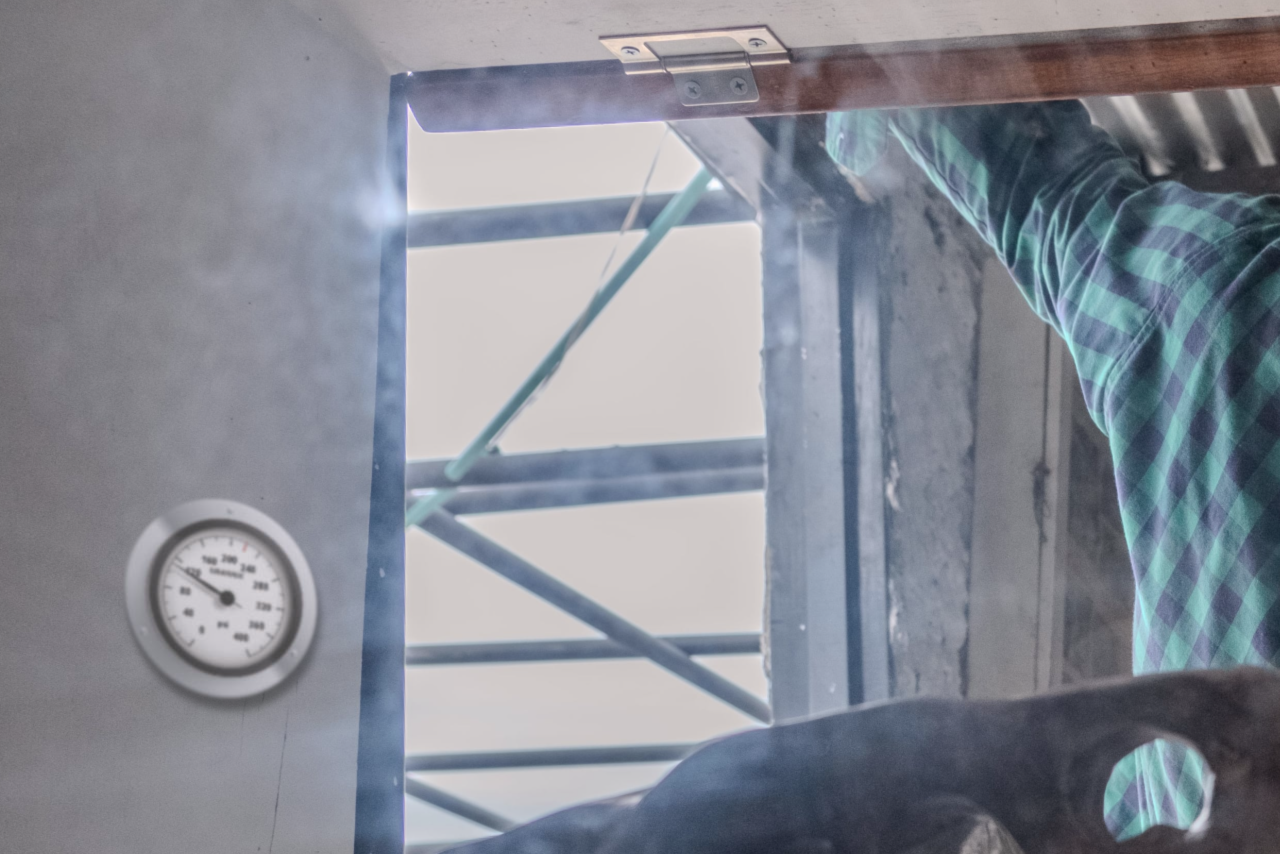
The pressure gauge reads 110 psi
